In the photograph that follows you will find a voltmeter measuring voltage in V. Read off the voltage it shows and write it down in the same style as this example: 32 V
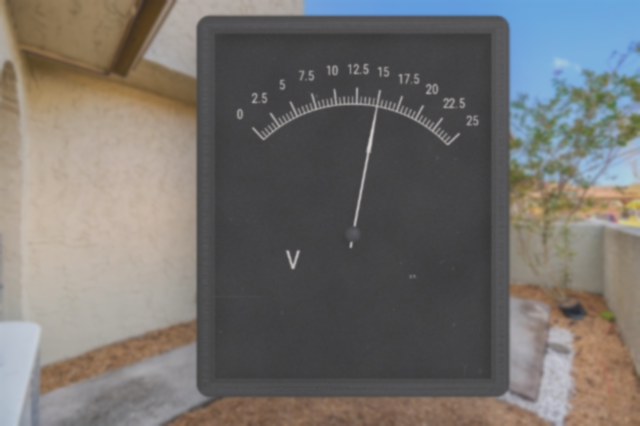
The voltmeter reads 15 V
